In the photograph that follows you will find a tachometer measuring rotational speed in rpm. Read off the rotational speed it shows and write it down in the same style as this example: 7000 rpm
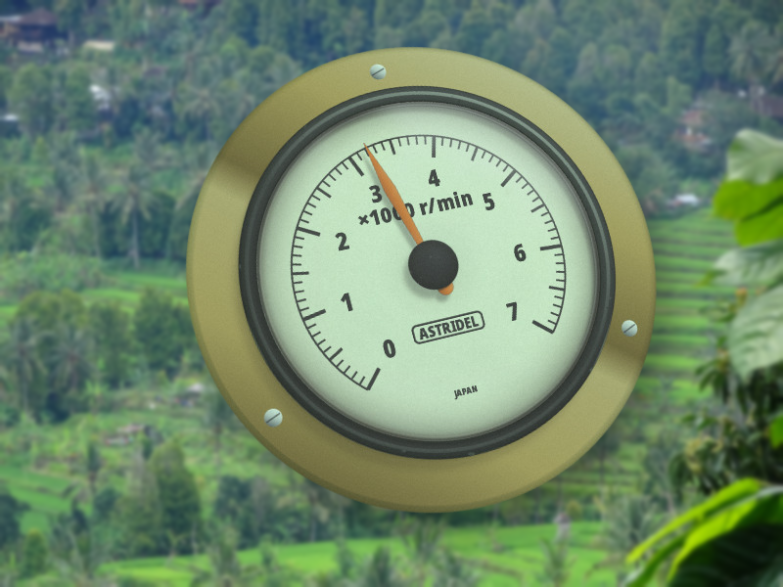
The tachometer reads 3200 rpm
